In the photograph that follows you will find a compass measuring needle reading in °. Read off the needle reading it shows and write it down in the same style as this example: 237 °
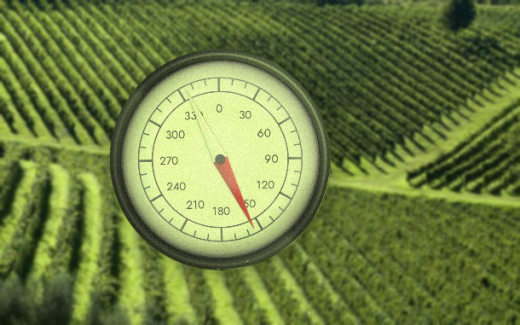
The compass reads 155 °
